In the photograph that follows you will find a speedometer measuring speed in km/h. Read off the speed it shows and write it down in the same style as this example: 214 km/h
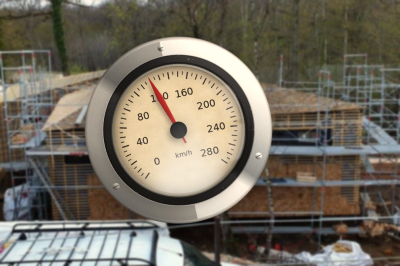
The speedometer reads 120 km/h
